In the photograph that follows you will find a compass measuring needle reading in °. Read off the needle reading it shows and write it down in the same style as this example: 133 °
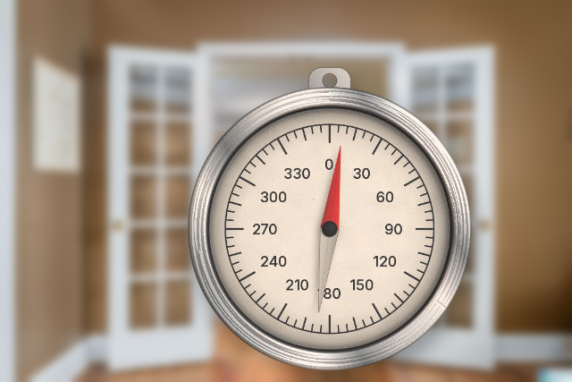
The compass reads 7.5 °
